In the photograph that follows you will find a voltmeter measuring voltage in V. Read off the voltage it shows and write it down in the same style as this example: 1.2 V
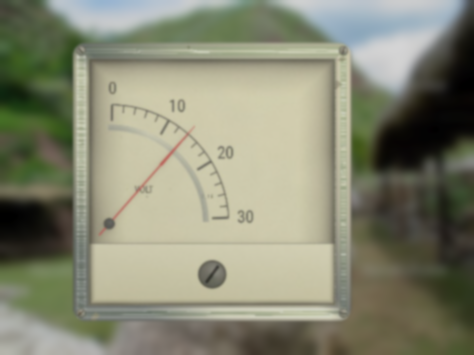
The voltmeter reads 14 V
